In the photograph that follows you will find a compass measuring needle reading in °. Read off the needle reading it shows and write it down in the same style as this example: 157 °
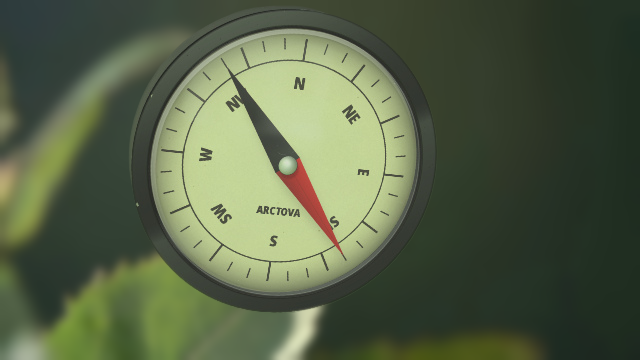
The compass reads 140 °
